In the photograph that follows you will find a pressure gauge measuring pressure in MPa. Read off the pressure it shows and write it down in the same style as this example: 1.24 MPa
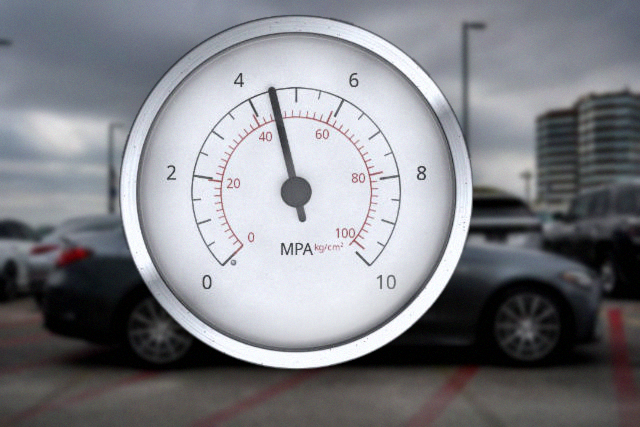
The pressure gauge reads 4.5 MPa
